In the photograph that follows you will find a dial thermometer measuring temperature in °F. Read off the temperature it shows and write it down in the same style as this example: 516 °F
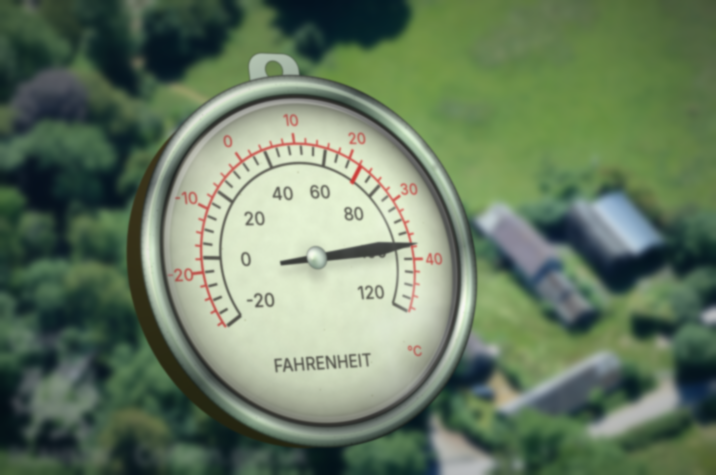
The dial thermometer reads 100 °F
